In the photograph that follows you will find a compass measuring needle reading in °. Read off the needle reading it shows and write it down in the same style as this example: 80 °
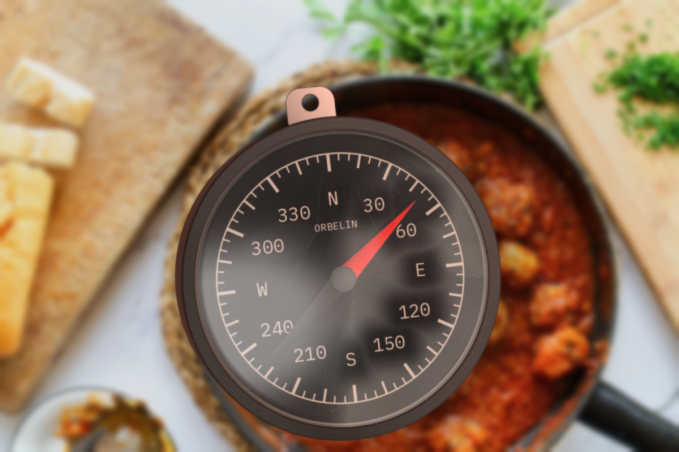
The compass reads 50 °
